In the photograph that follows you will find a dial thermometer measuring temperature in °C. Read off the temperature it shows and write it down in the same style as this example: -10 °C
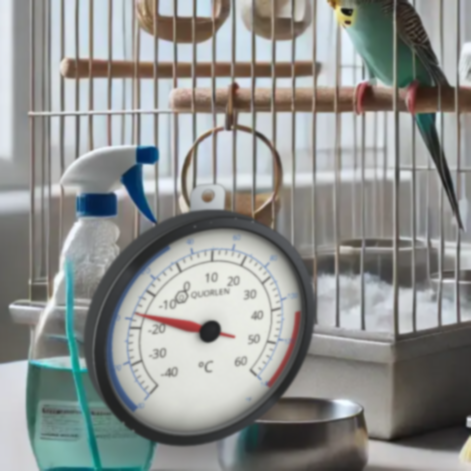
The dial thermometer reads -16 °C
